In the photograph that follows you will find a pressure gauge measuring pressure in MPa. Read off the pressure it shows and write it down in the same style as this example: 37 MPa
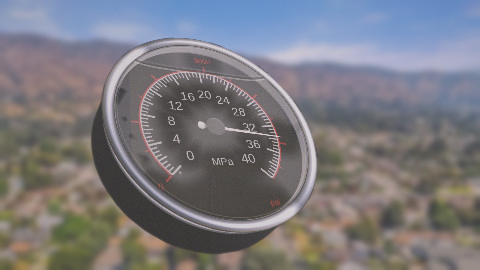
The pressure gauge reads 34 MPa
